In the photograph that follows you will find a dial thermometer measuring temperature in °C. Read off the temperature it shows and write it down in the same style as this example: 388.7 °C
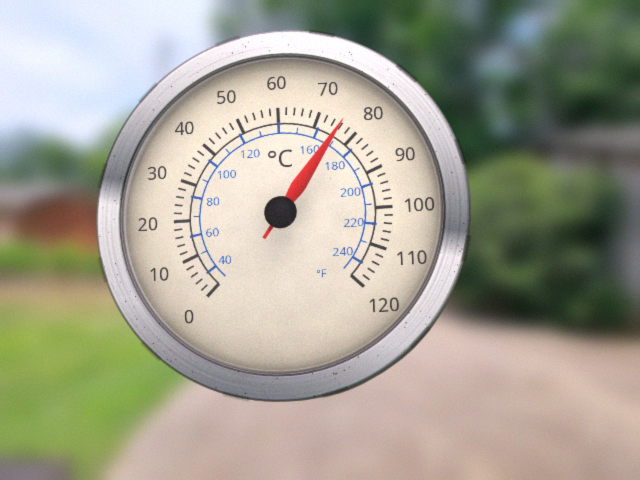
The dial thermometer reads 76 °C
